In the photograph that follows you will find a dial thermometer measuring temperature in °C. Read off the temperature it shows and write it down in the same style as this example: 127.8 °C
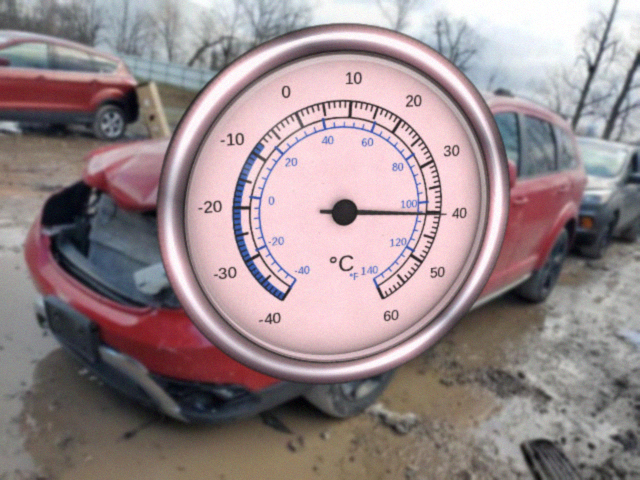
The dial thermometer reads 40 °C
